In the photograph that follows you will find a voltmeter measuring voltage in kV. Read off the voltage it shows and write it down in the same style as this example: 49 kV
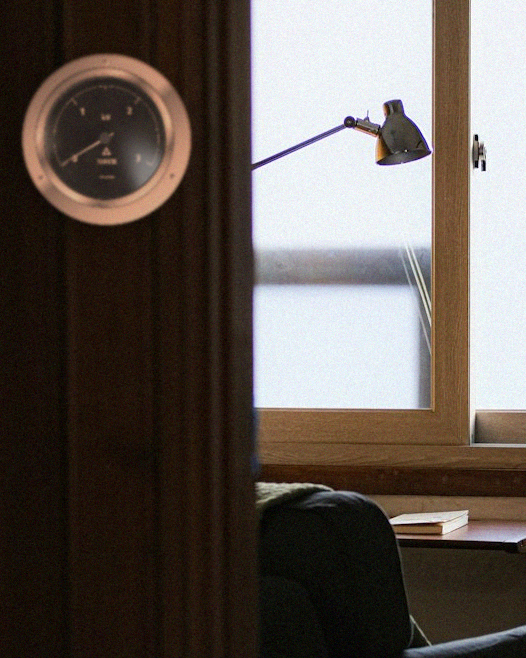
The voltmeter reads 0 kV
